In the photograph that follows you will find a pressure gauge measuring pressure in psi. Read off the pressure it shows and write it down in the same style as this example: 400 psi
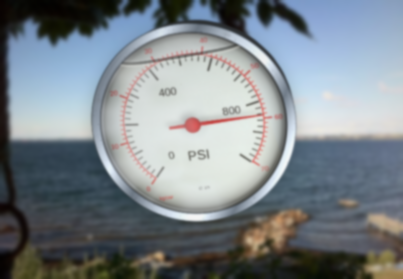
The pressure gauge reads 840 psi
